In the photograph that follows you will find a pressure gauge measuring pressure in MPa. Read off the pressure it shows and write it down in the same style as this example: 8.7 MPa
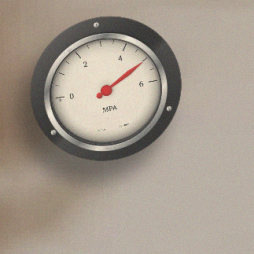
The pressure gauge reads 5 MPa
